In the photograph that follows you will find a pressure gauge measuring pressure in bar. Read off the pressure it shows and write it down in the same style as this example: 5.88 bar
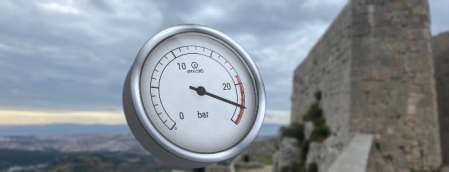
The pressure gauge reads 23 bar
